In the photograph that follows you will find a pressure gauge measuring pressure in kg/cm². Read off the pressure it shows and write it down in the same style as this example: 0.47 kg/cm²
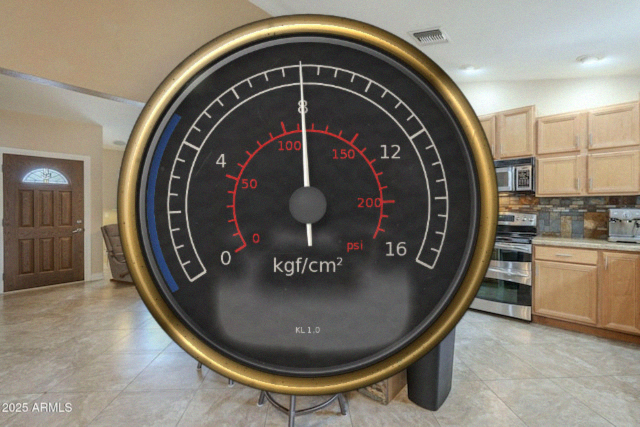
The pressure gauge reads 8 kg/cm²
